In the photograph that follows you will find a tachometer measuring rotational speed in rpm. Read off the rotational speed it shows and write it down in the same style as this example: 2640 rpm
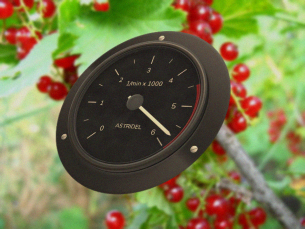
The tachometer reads 5750 rpm
